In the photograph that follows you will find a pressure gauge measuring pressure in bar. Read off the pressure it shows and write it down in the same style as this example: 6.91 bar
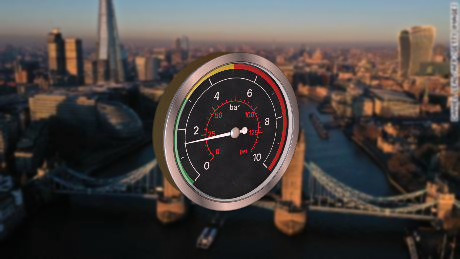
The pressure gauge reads 1.5 bar
